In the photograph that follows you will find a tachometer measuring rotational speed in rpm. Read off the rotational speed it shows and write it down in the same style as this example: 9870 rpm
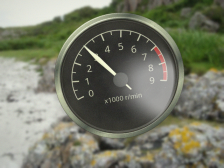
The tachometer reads 3000 rpm
